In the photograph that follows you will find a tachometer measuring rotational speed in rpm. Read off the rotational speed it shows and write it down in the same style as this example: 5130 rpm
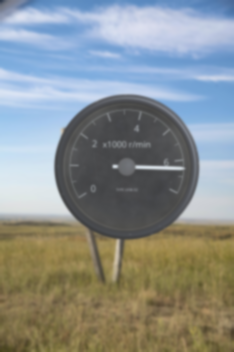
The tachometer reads 6250 rpm
